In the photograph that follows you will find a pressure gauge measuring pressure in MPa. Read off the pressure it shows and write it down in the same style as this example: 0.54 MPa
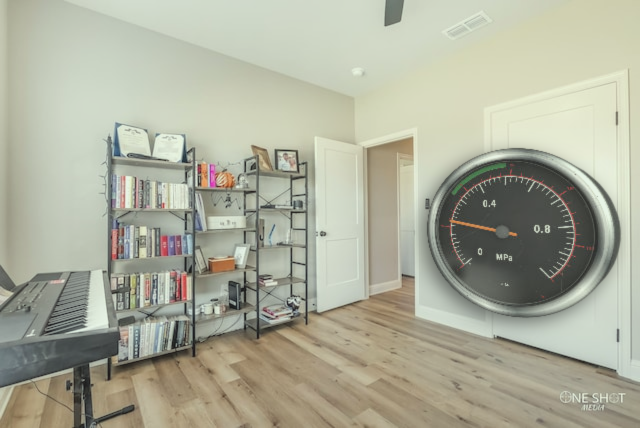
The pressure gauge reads 0.2 MPa
